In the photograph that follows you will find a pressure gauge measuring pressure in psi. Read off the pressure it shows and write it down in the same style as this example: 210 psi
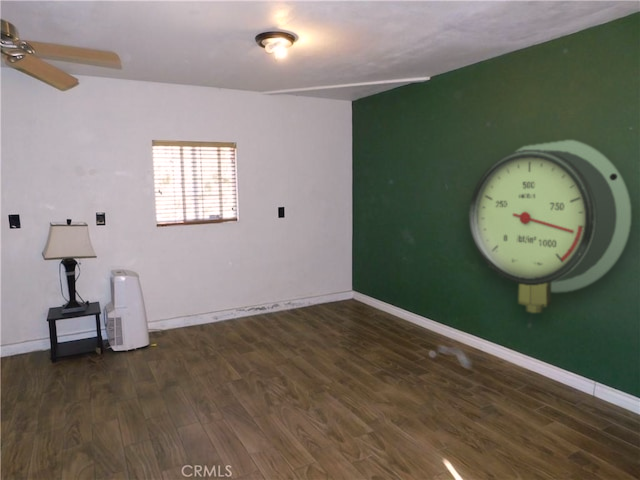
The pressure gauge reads 875 psi
